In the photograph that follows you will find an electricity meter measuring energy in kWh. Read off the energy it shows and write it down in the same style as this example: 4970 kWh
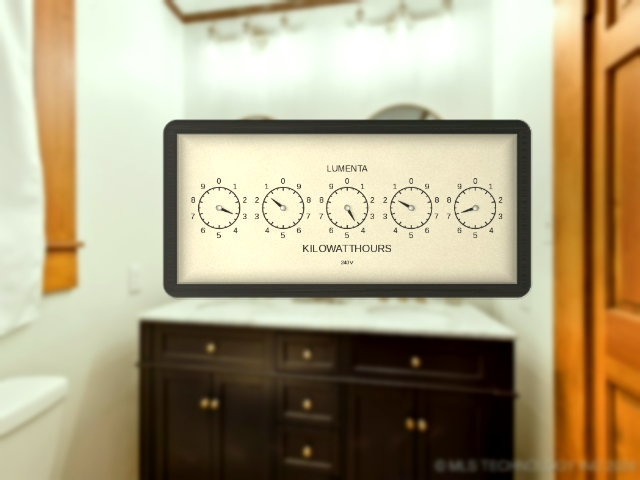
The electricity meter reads 31417 kWh
